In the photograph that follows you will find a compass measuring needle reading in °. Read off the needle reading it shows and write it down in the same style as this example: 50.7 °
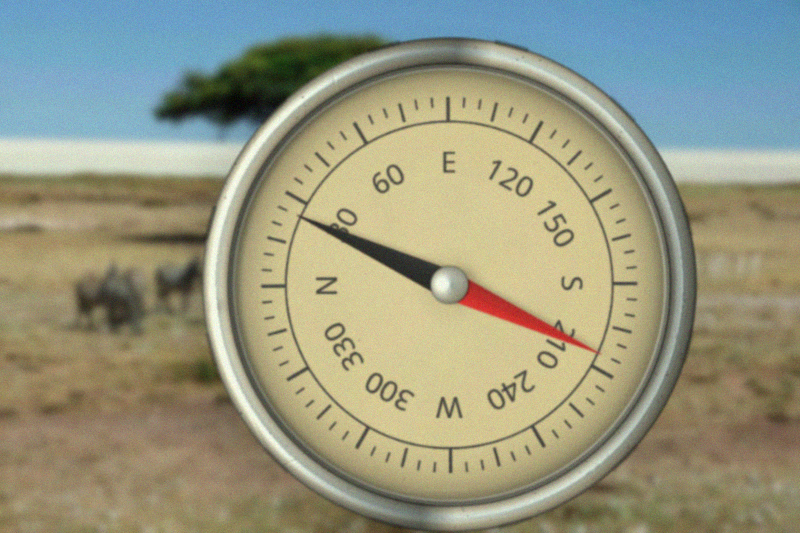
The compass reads 205 °
